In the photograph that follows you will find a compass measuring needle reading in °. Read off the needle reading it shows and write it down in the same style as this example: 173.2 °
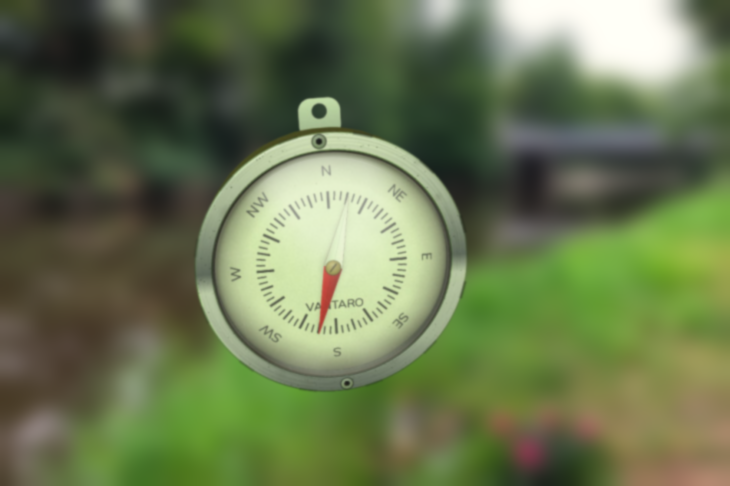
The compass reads 195 °
